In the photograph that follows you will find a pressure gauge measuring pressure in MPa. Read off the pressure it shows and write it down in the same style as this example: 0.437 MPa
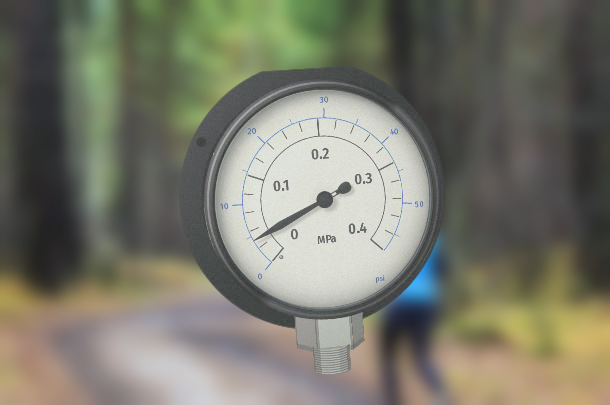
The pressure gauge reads 0.03 MPa
